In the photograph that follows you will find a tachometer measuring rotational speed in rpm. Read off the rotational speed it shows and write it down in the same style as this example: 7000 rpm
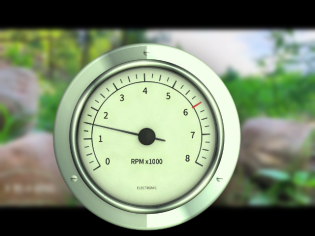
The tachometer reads 1500 rpm
